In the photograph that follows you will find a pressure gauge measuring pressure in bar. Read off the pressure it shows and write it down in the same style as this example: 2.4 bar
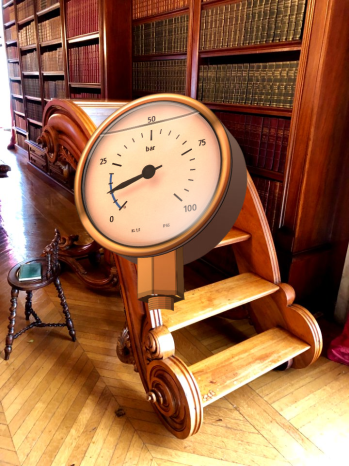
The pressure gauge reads 10 bar
